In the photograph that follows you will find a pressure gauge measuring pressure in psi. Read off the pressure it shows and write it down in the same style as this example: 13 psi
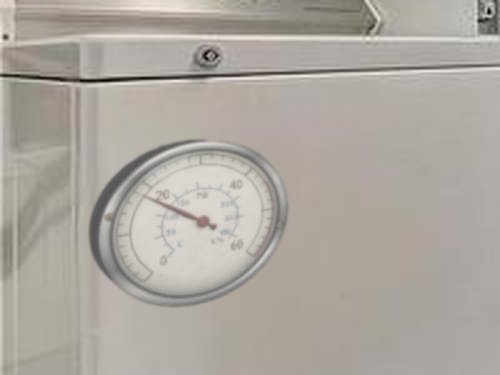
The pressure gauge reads 18 psi
